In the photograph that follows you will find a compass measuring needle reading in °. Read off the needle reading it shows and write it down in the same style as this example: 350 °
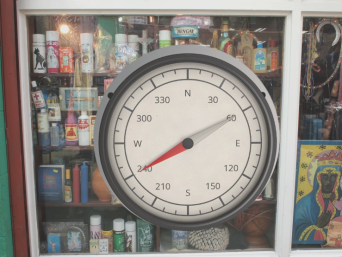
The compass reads 240 °
